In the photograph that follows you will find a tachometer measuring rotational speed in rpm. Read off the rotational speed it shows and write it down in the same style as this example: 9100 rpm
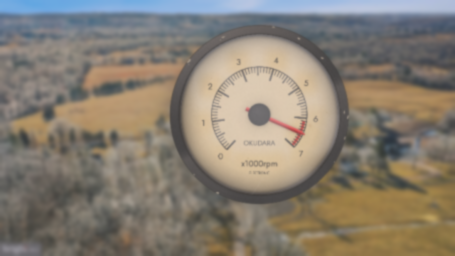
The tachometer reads 6500 rpm
